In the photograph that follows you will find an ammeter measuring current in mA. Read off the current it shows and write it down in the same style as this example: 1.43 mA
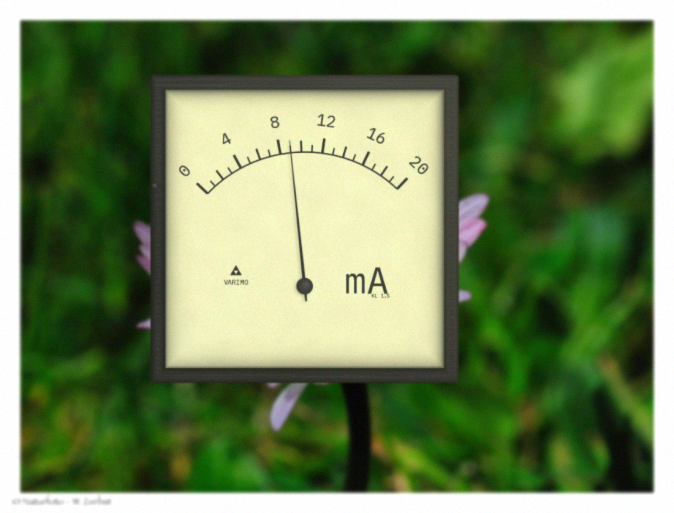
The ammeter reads 9 mA
